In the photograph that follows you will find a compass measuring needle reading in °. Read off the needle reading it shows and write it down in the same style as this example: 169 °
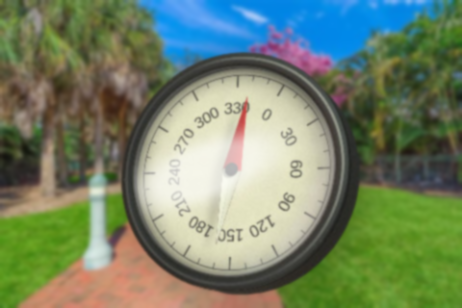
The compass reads 340 °
